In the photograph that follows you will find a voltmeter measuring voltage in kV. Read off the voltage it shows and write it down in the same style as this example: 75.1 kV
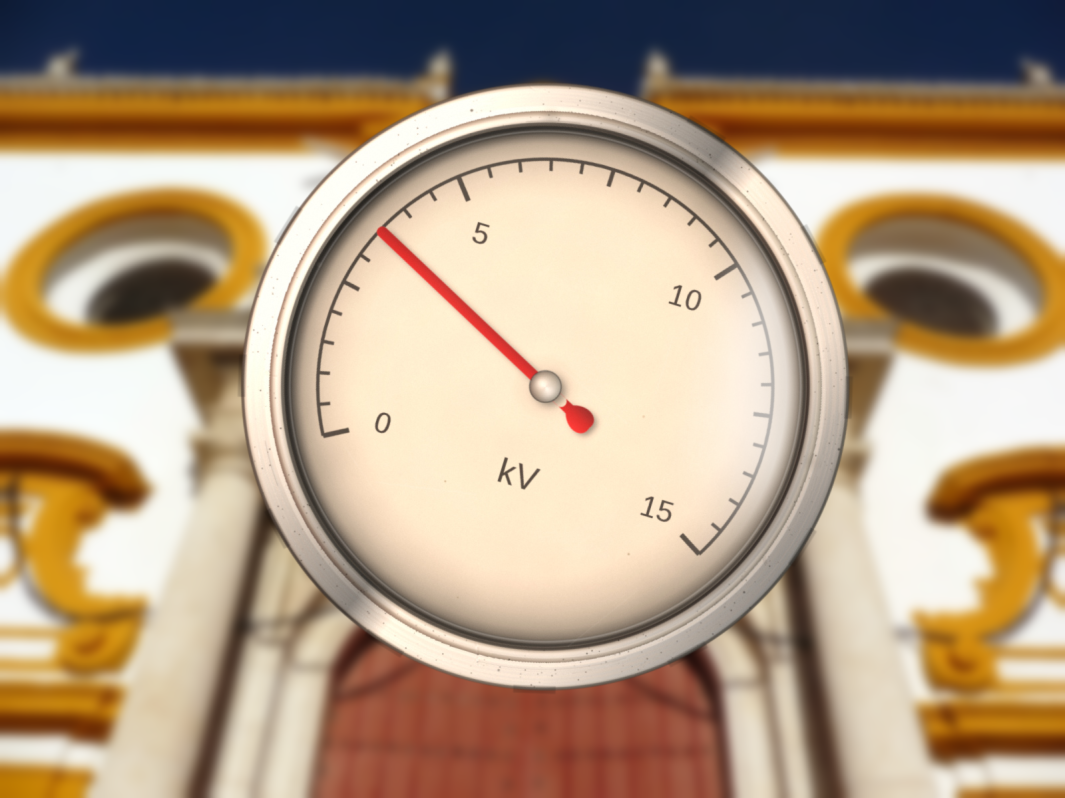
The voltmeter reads 3.5 kV
